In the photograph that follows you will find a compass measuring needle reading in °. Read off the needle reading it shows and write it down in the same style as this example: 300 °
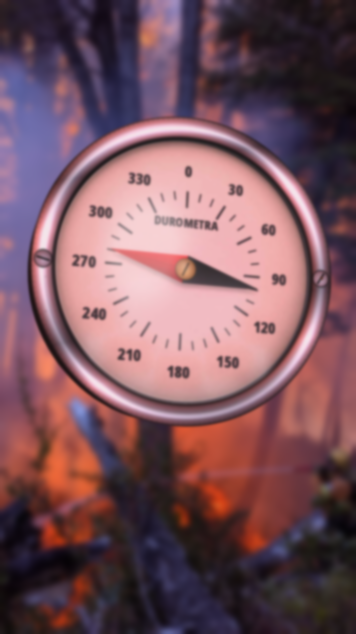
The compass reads 280 °
